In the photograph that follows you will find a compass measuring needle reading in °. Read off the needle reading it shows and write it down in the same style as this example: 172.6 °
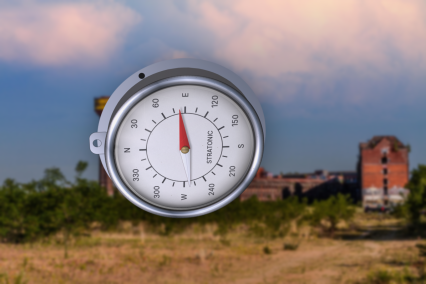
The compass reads 82.5 °
